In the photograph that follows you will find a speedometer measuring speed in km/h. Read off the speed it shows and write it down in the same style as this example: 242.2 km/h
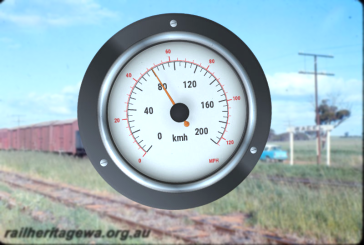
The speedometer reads 80 km/h
